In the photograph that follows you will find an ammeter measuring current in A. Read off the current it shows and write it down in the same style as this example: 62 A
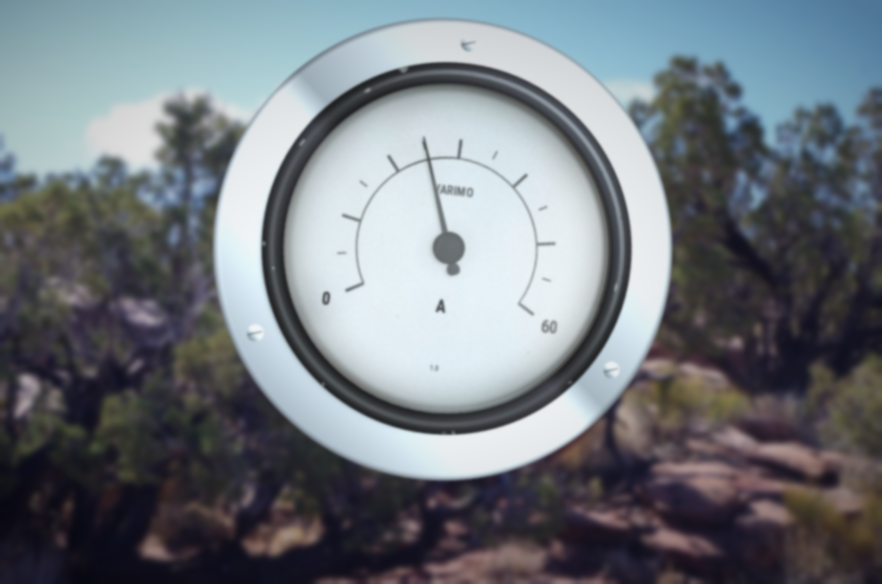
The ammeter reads 25 A
